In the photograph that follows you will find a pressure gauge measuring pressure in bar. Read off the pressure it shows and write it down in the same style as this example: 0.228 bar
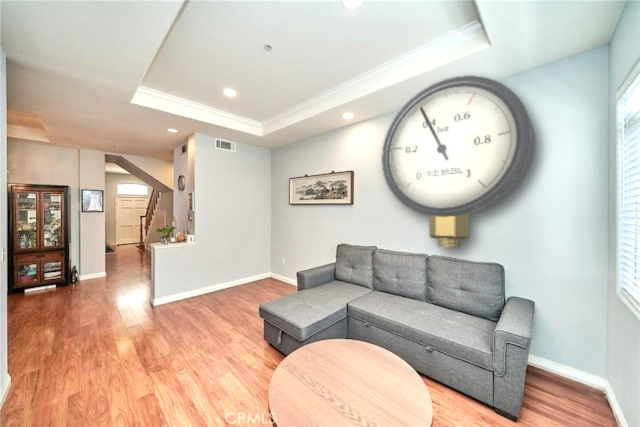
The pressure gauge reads 0.4 bar
